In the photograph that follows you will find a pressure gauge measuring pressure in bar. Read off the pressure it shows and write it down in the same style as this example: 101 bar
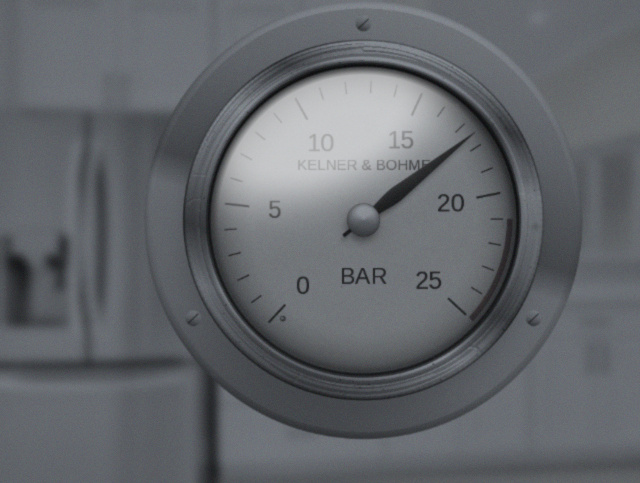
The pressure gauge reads 17.5 bar
